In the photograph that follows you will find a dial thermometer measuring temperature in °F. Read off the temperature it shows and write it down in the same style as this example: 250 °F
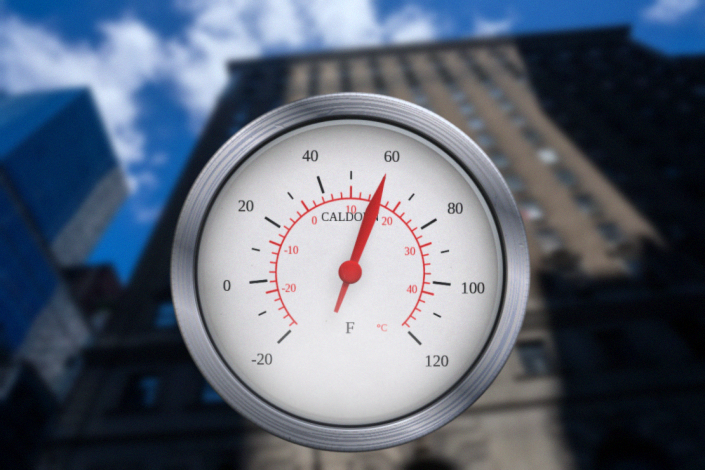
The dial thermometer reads 60 °F
